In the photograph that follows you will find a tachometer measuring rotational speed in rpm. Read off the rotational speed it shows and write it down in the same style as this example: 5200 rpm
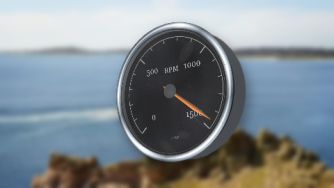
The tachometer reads 1450 rpm
